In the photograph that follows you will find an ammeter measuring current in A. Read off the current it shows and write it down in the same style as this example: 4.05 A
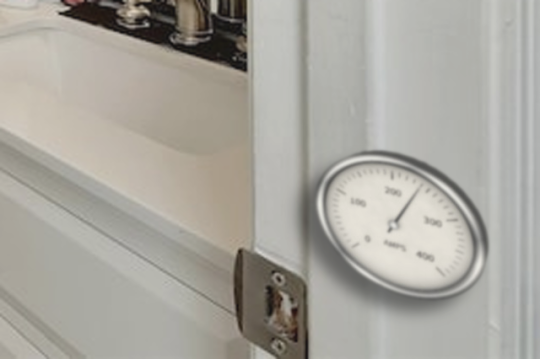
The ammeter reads 240 A
